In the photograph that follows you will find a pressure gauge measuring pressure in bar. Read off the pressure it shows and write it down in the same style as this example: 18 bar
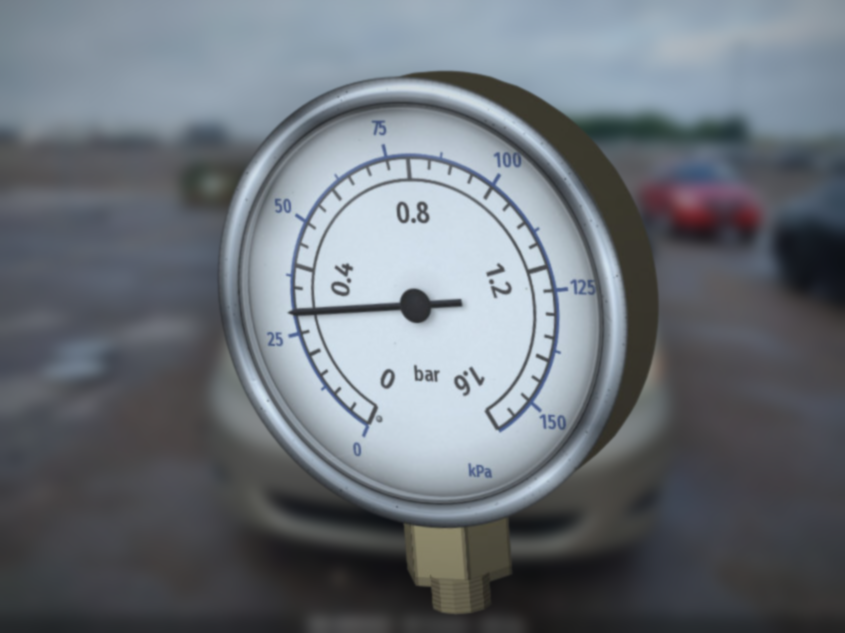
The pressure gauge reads 0.3 bar
